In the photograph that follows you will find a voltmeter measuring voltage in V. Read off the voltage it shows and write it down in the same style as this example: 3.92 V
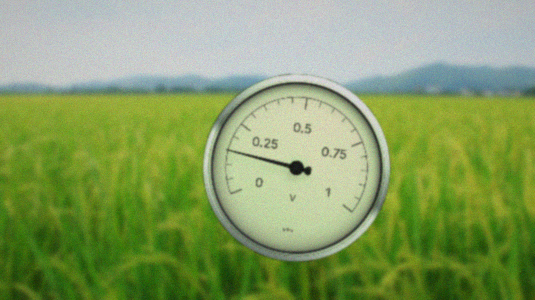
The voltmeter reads 0.15 V
